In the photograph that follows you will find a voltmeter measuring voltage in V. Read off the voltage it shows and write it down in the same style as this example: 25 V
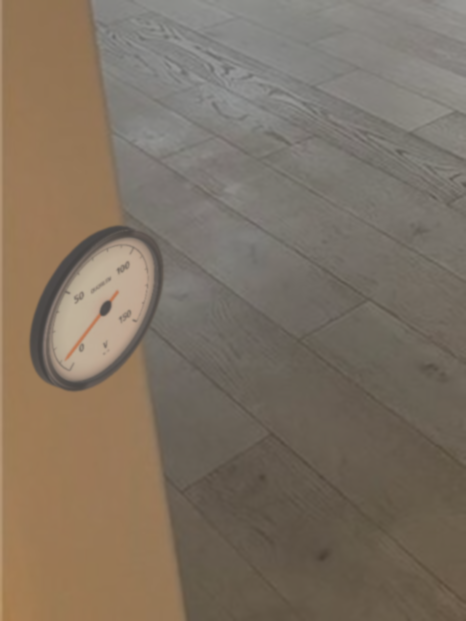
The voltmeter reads 10 V
